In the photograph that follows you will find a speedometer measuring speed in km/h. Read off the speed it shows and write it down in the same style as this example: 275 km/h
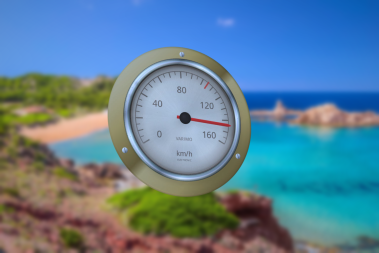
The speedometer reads 145 km/h
